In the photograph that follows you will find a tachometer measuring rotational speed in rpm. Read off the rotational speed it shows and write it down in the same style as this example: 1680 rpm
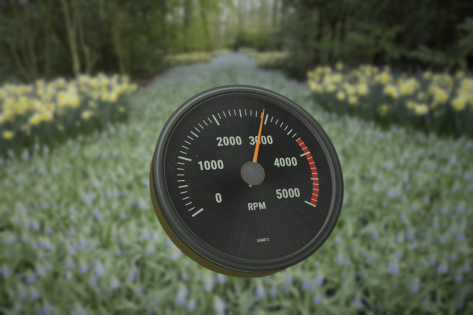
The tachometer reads 2900 rpm
